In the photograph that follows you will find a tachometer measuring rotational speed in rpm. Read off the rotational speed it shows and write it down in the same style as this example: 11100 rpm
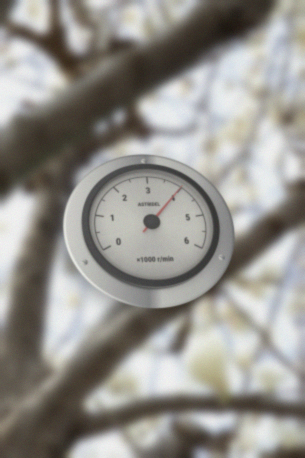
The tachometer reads 4000 rpm
